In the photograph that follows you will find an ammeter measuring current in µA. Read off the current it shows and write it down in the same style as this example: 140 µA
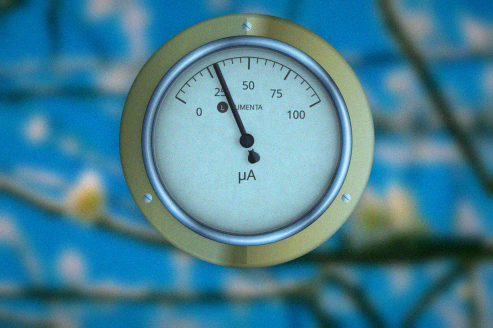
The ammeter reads 30 µA
